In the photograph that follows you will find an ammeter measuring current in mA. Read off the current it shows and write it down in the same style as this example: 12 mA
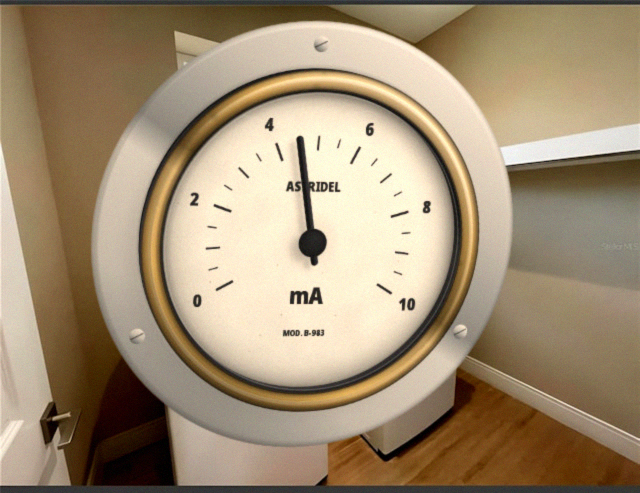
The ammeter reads 4.5 mA
